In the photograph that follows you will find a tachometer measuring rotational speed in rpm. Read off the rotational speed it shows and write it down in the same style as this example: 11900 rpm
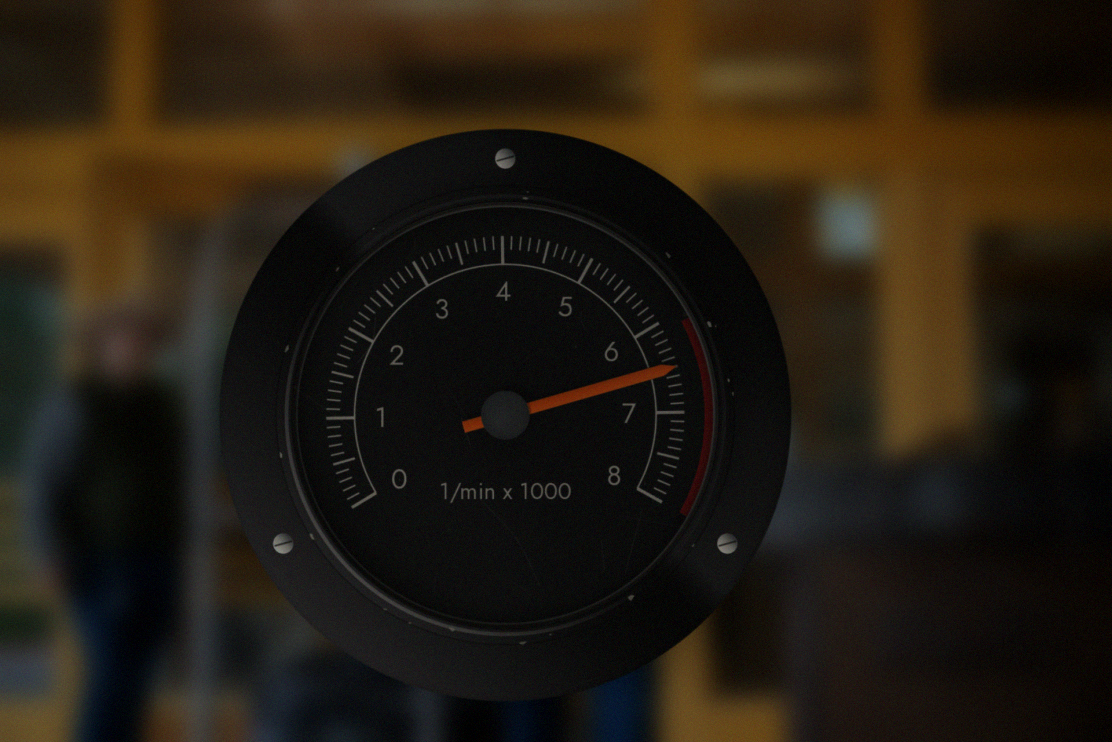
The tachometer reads 6500 rpm
